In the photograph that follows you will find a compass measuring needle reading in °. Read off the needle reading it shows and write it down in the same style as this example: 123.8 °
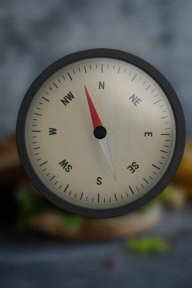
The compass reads 340 °
